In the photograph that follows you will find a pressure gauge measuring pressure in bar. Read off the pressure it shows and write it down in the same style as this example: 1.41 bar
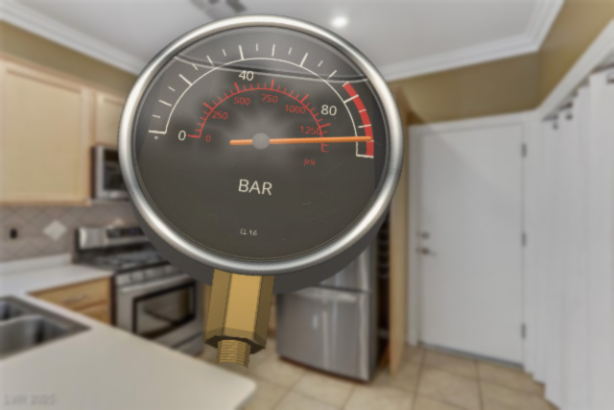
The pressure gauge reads 95 bar
